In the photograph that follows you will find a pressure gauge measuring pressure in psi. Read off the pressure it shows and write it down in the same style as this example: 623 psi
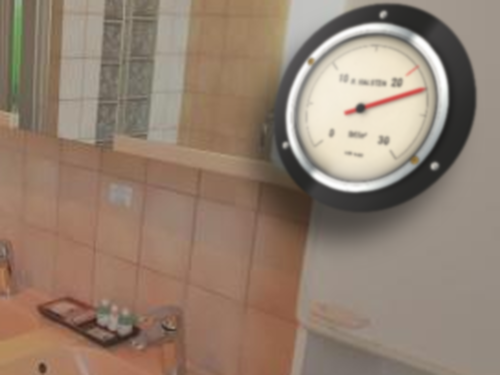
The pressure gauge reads 22.5 psi
